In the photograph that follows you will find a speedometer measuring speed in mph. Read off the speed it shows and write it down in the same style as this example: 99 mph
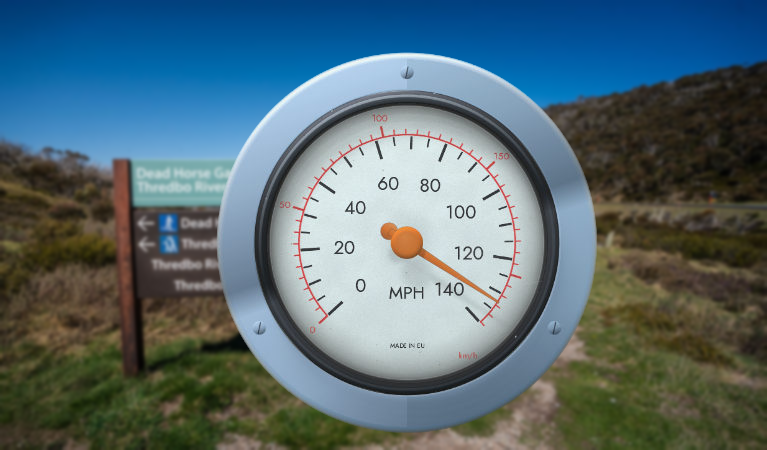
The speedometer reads 132.5 mph
